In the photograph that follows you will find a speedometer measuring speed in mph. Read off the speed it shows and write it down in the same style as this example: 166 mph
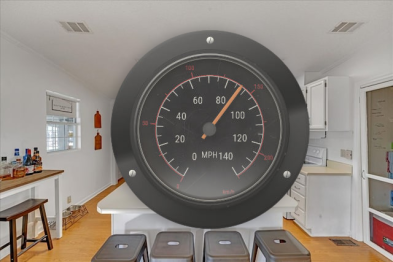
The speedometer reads 87.5 mph
